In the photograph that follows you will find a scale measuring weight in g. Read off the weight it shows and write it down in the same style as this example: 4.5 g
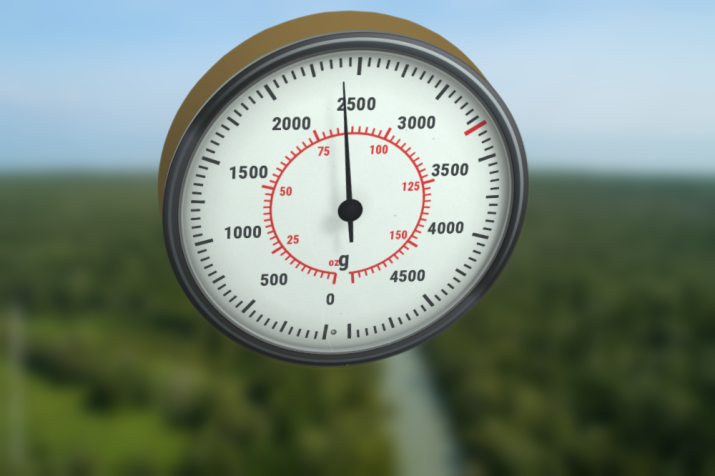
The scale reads 2400 g
